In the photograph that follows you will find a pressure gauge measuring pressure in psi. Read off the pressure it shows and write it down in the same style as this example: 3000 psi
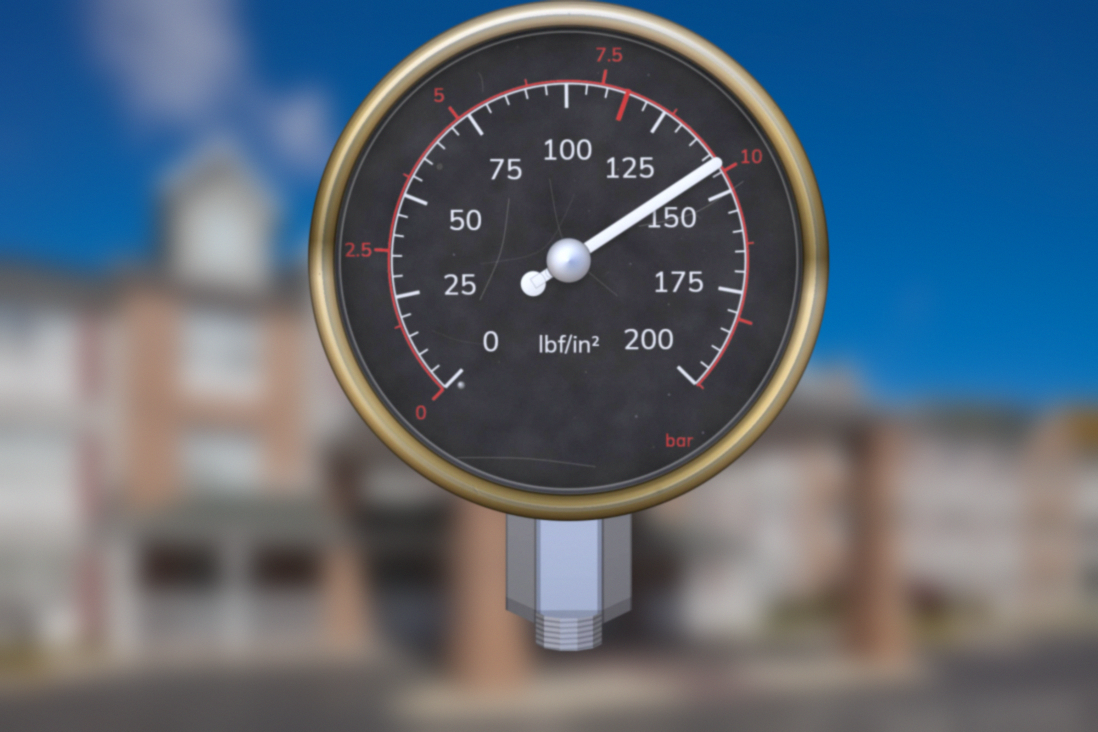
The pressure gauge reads 142.5 psi
